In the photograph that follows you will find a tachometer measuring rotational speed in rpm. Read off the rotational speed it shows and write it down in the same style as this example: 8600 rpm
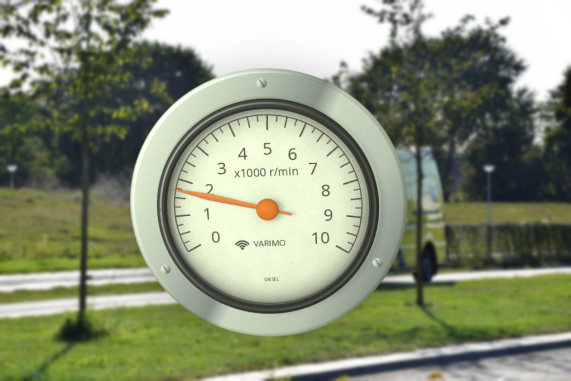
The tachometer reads 1750 rpm
